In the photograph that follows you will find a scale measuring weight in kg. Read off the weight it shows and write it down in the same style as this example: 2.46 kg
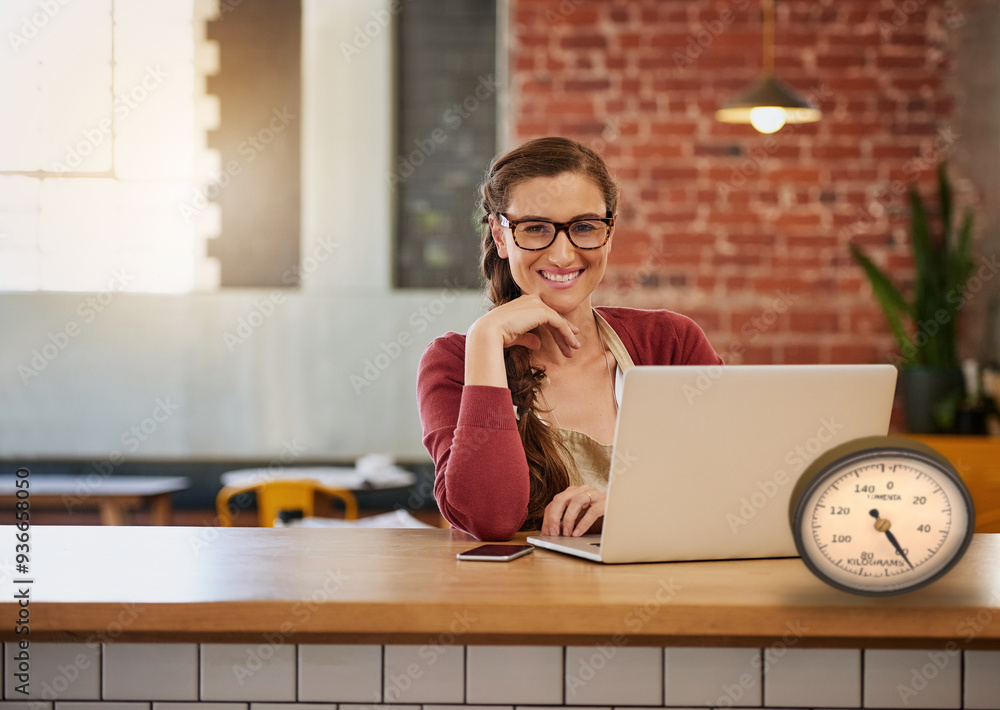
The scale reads 60 kg
